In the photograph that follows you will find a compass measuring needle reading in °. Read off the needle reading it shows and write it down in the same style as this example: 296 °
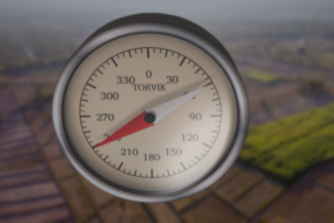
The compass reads 240 °
